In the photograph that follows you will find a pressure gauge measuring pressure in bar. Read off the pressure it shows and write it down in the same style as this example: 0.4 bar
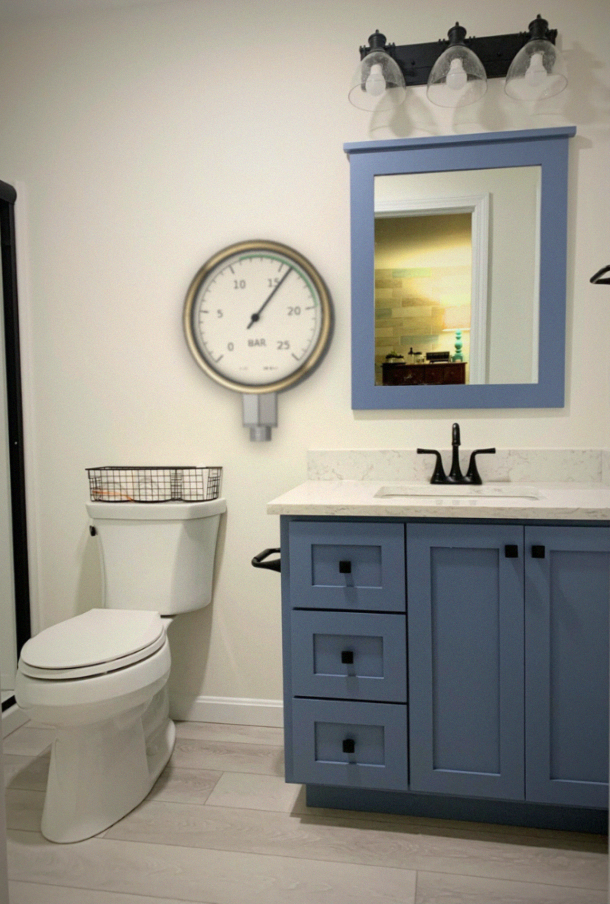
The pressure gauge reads 16 bar
